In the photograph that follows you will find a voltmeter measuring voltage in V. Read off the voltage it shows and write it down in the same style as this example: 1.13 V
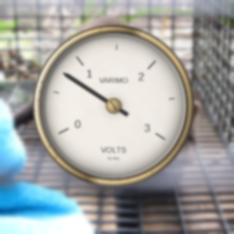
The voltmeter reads 0.75 V
